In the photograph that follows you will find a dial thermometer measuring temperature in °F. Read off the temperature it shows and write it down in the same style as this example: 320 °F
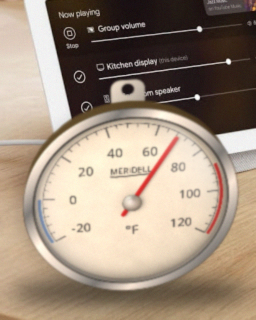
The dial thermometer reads 68 °F
